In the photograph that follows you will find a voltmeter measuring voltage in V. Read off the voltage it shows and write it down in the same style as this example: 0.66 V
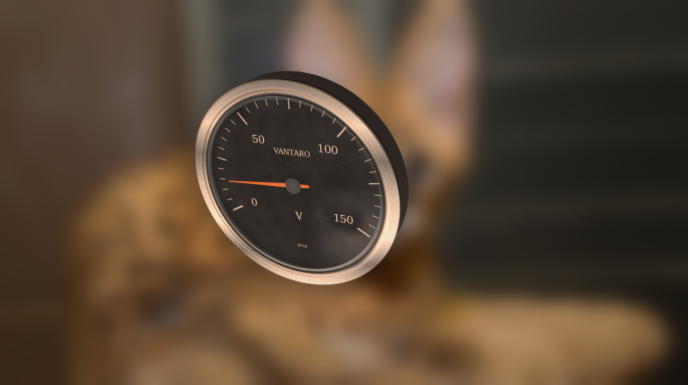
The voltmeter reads 15 V
